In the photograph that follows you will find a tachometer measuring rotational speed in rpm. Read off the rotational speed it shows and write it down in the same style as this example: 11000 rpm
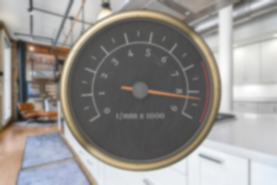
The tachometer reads 8250 rpm
